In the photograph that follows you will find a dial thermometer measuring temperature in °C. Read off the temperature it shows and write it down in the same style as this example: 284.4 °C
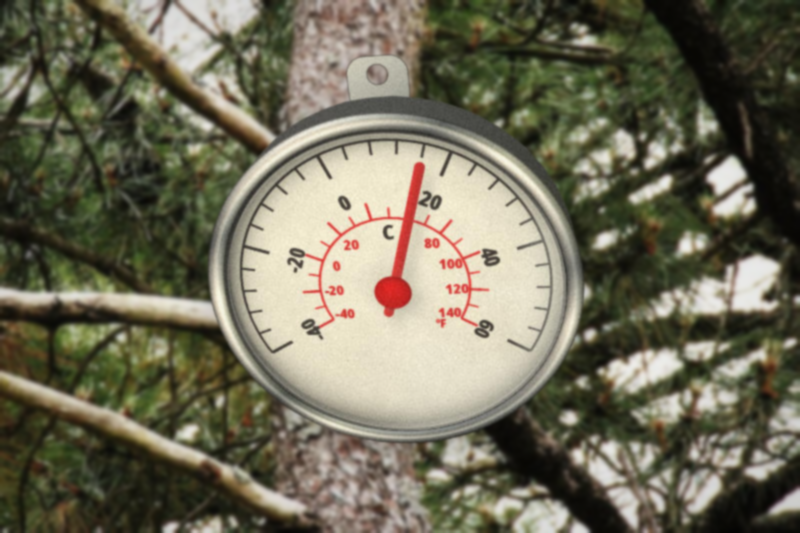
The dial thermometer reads 16 °C
